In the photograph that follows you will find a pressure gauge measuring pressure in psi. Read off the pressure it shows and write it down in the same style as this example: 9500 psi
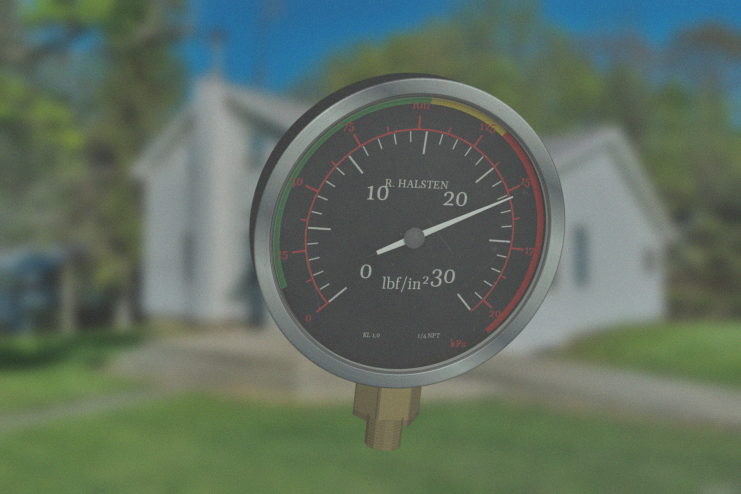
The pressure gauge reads 22 psi
